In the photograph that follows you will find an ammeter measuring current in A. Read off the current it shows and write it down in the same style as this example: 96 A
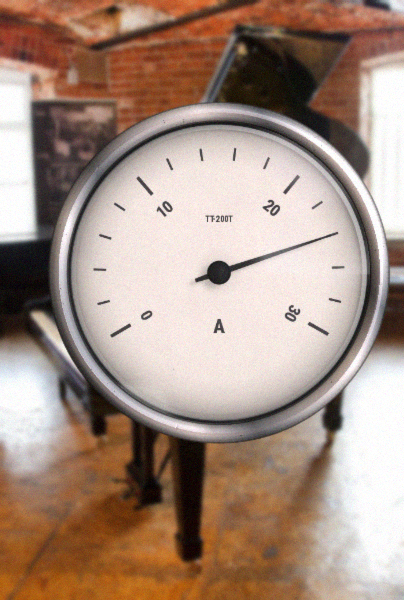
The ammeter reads 24 A
